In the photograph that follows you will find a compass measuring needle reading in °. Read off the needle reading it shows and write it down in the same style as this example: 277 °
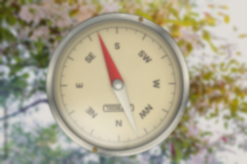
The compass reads 160 °
